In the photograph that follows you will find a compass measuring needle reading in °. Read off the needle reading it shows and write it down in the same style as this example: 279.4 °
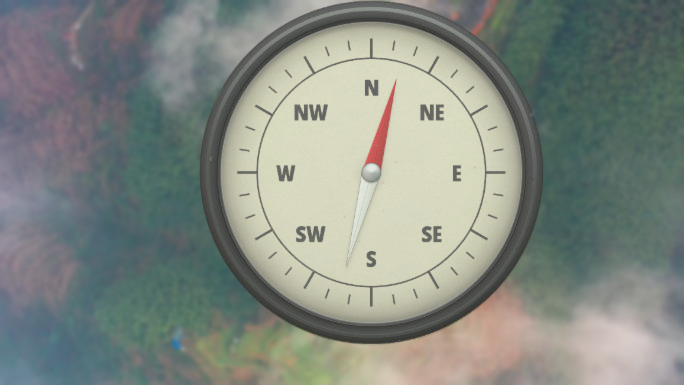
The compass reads 15 °
